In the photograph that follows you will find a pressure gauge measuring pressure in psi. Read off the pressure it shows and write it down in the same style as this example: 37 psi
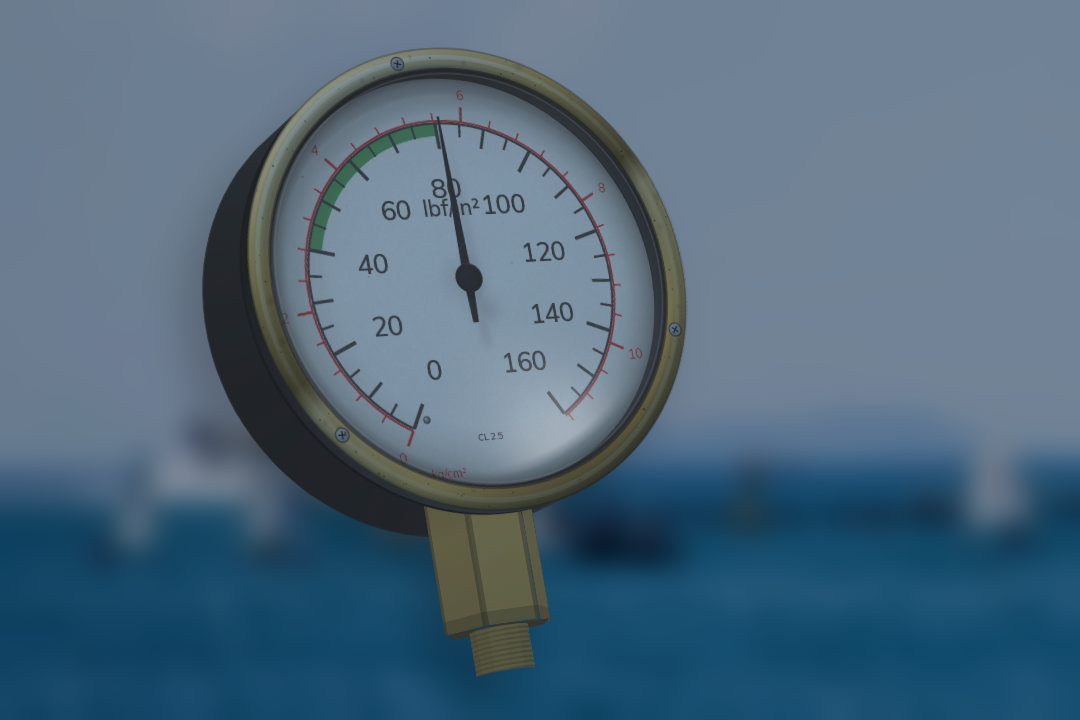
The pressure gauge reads 80 psi
